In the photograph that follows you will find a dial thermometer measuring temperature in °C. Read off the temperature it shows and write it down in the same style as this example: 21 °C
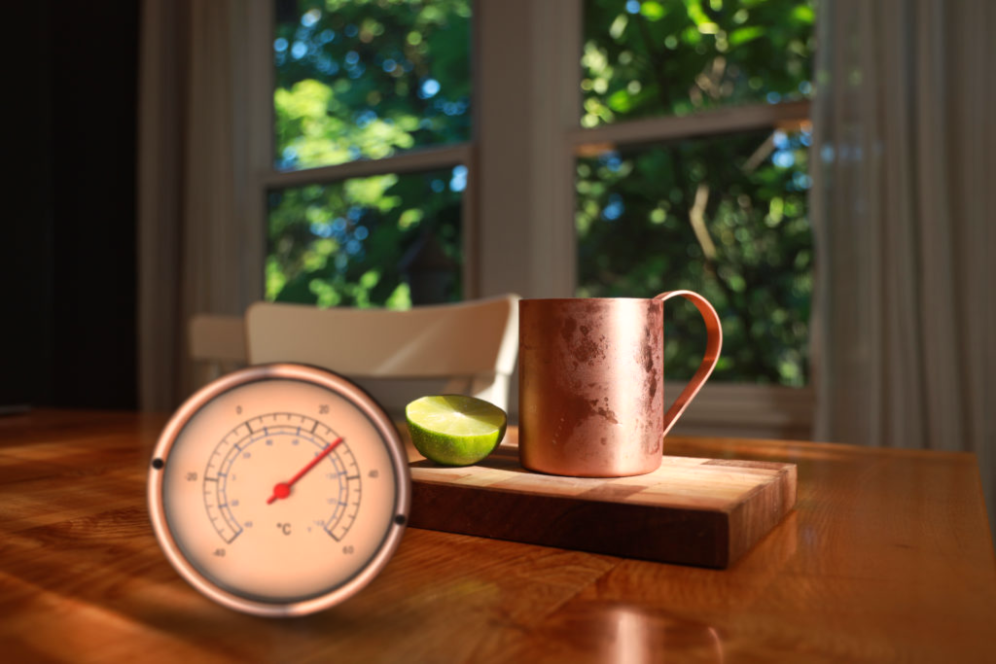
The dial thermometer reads 28 °C
